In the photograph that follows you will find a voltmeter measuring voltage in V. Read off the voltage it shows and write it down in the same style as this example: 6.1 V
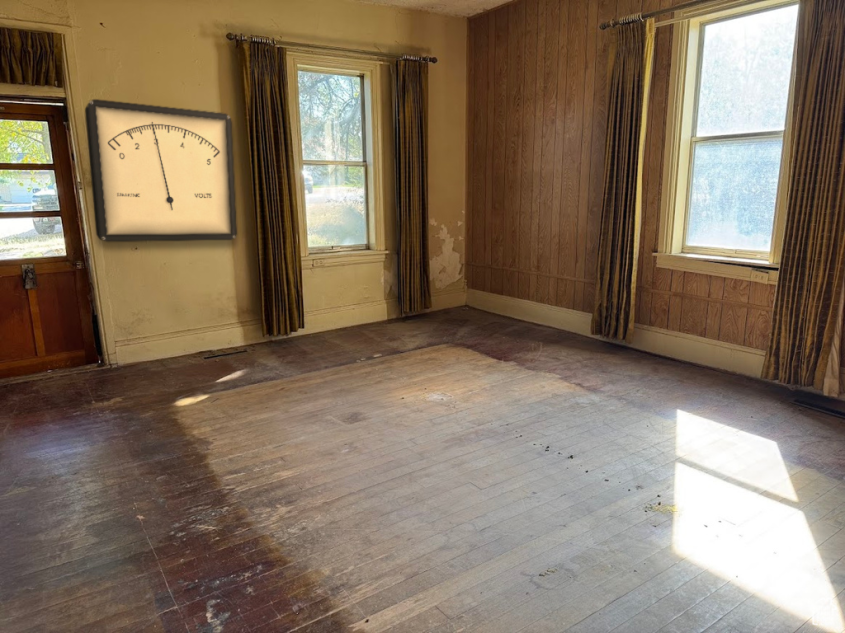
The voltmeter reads 3 V
